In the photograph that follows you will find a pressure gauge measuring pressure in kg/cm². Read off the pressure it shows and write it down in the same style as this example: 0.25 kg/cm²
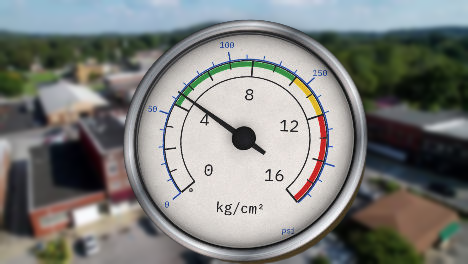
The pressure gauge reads 4.5 kg/cm²
